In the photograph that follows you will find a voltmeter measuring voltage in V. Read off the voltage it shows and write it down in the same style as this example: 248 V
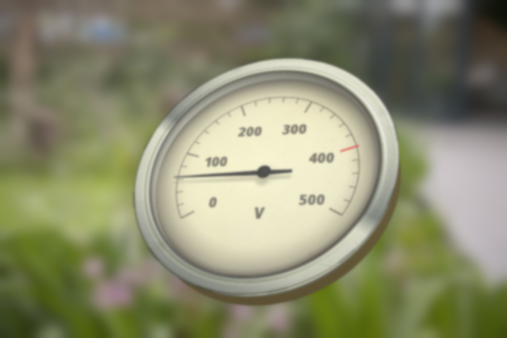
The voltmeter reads 60 V
